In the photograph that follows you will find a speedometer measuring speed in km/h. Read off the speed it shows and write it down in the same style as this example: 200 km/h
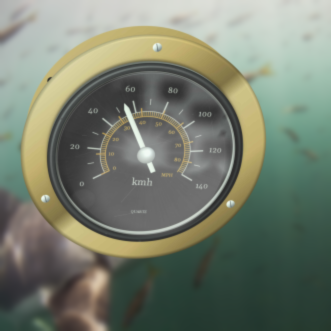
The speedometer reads 55 km/h
